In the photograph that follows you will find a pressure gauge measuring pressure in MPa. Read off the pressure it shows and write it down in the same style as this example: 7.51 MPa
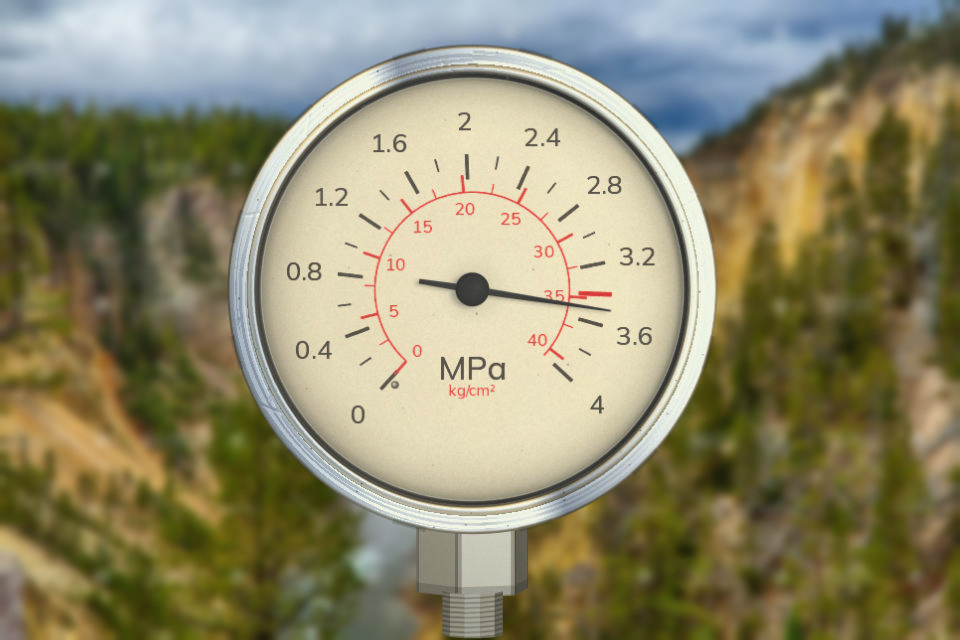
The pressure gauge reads 3.5 MPa
